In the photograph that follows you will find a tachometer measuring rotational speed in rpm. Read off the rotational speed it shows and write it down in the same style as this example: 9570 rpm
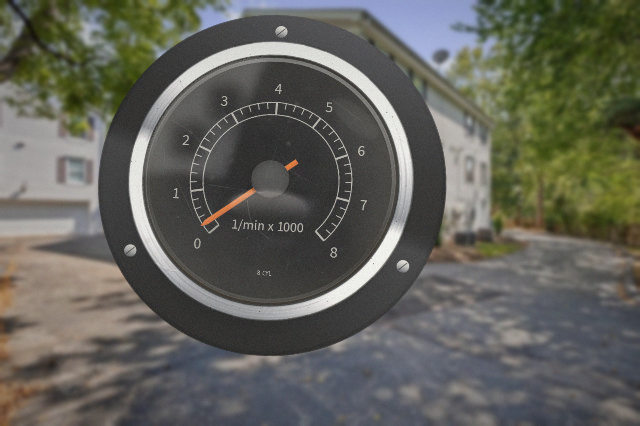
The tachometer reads 200 rpm
